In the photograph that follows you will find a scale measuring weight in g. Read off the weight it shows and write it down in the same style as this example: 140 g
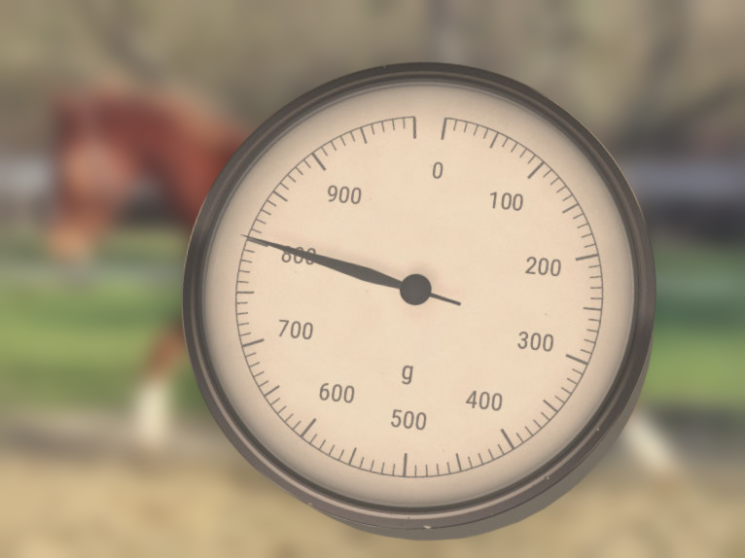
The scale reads 800 g
